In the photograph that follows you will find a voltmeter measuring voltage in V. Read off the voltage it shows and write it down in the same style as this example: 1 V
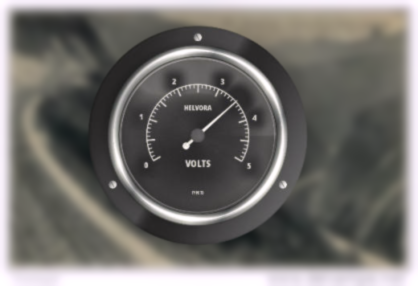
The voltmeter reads 3.5 V
